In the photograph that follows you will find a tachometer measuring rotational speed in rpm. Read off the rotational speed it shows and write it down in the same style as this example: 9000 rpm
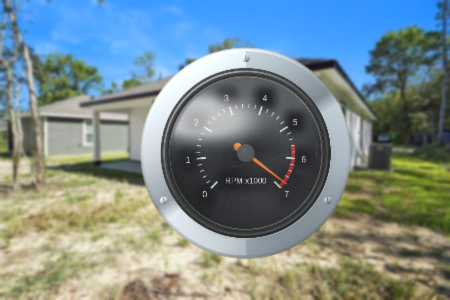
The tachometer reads 6800 rpm
